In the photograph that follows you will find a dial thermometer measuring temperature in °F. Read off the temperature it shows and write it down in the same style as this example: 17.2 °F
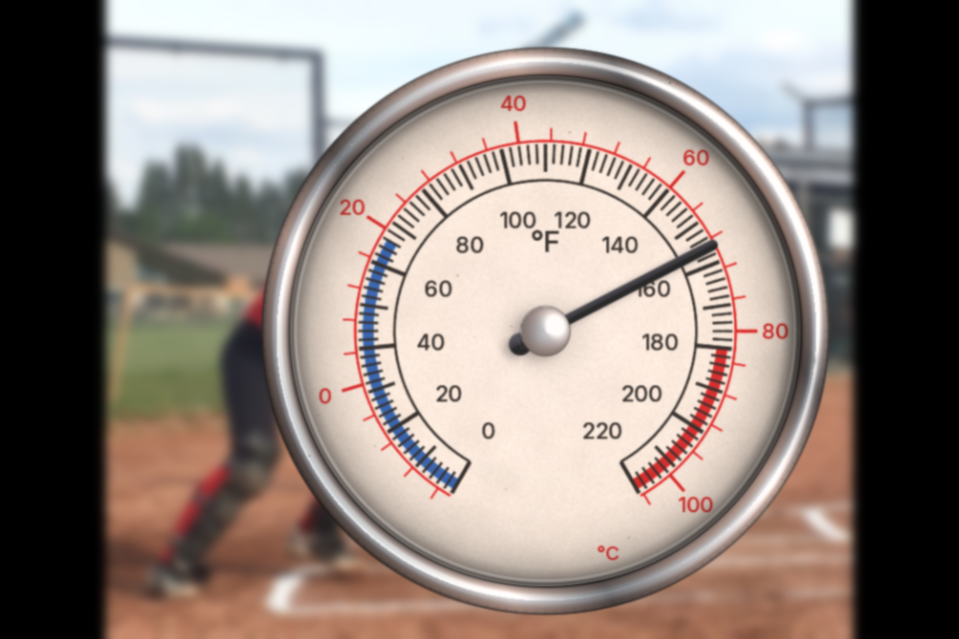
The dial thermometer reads 156 °F
